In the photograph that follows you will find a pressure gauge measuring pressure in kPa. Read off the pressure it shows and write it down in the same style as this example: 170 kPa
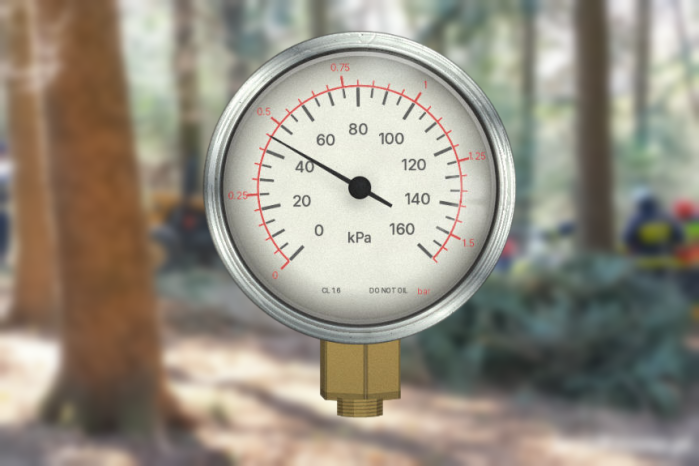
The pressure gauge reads 45 kPa
